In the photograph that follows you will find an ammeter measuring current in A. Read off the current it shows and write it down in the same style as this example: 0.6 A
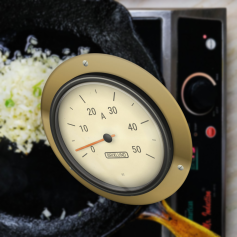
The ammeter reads 2.5 A
